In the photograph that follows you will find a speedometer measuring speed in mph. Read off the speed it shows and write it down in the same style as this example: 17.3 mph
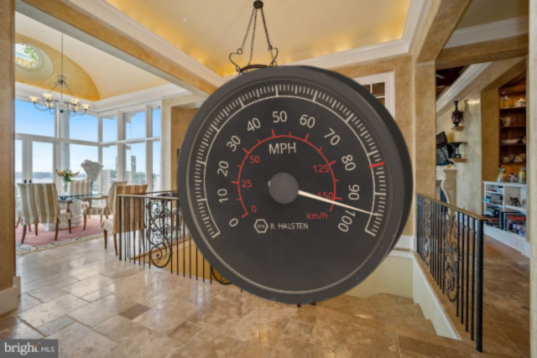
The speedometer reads 95 mph
